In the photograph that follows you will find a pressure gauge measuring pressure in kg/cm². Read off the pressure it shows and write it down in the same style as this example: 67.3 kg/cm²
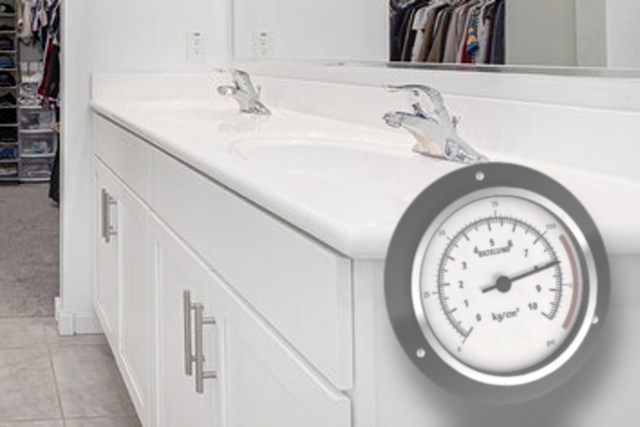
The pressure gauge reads 8 kg/cm²
